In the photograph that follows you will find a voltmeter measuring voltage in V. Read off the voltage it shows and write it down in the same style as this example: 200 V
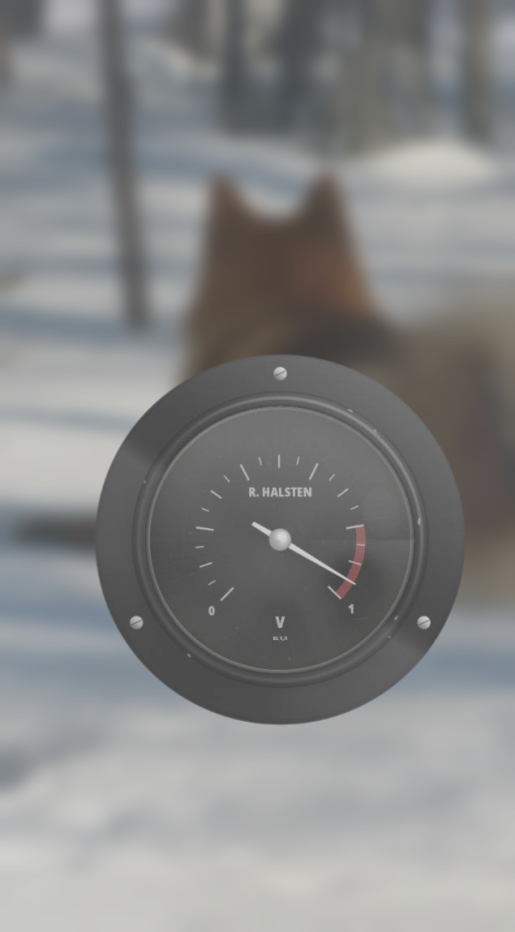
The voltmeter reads 0.95 V
